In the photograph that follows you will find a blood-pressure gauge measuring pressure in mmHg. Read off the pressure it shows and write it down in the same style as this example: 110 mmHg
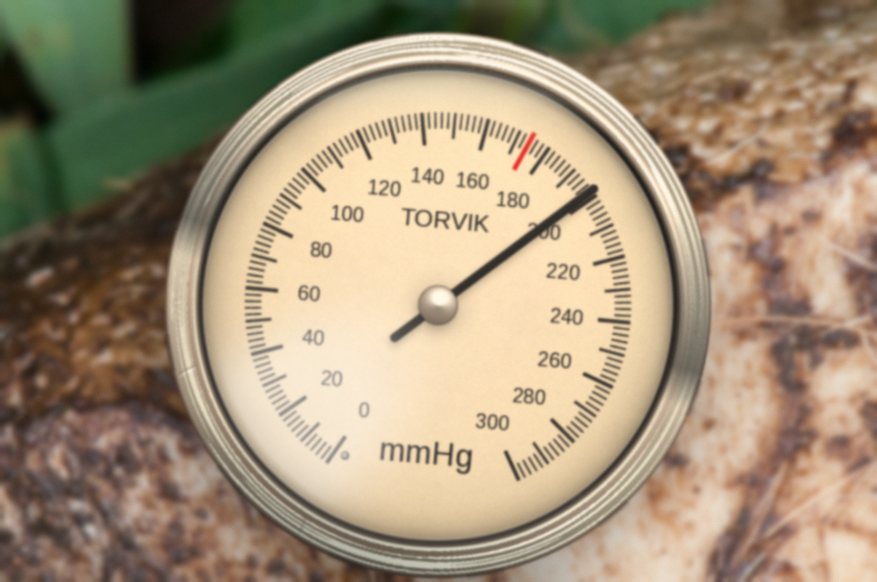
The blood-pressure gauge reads 198 mmHg
